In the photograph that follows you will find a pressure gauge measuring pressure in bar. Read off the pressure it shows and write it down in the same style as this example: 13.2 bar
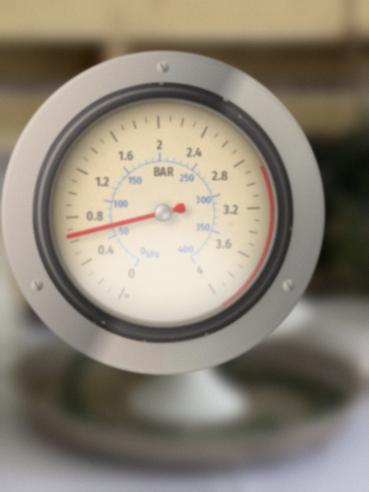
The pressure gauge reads 0.65 bar
